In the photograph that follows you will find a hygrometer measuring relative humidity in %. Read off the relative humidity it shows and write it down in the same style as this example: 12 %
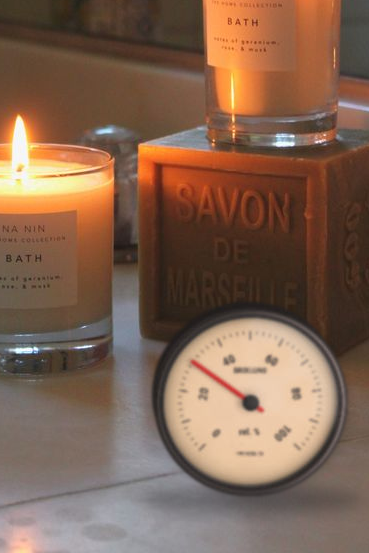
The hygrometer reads 30 %
